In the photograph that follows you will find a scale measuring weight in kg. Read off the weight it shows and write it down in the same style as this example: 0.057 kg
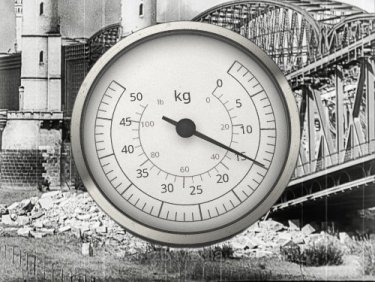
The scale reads 15 kg
